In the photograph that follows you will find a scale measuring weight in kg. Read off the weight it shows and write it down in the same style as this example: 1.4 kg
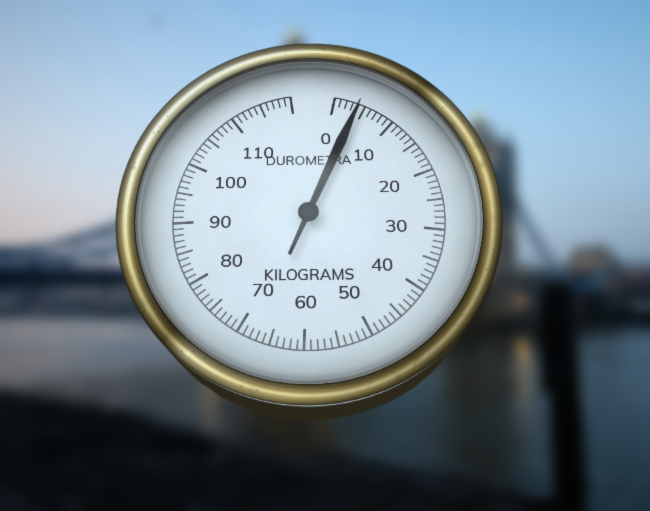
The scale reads 4 kg
